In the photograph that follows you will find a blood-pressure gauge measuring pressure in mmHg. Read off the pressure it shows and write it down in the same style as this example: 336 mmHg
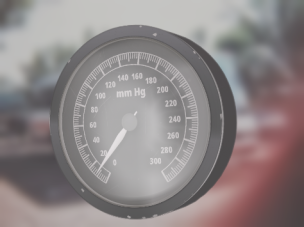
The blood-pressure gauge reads 10 mmHg
